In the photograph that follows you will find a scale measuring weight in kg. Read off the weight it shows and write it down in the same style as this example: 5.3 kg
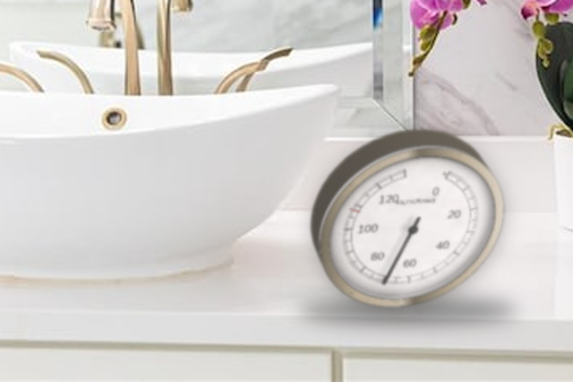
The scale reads 70 kg
